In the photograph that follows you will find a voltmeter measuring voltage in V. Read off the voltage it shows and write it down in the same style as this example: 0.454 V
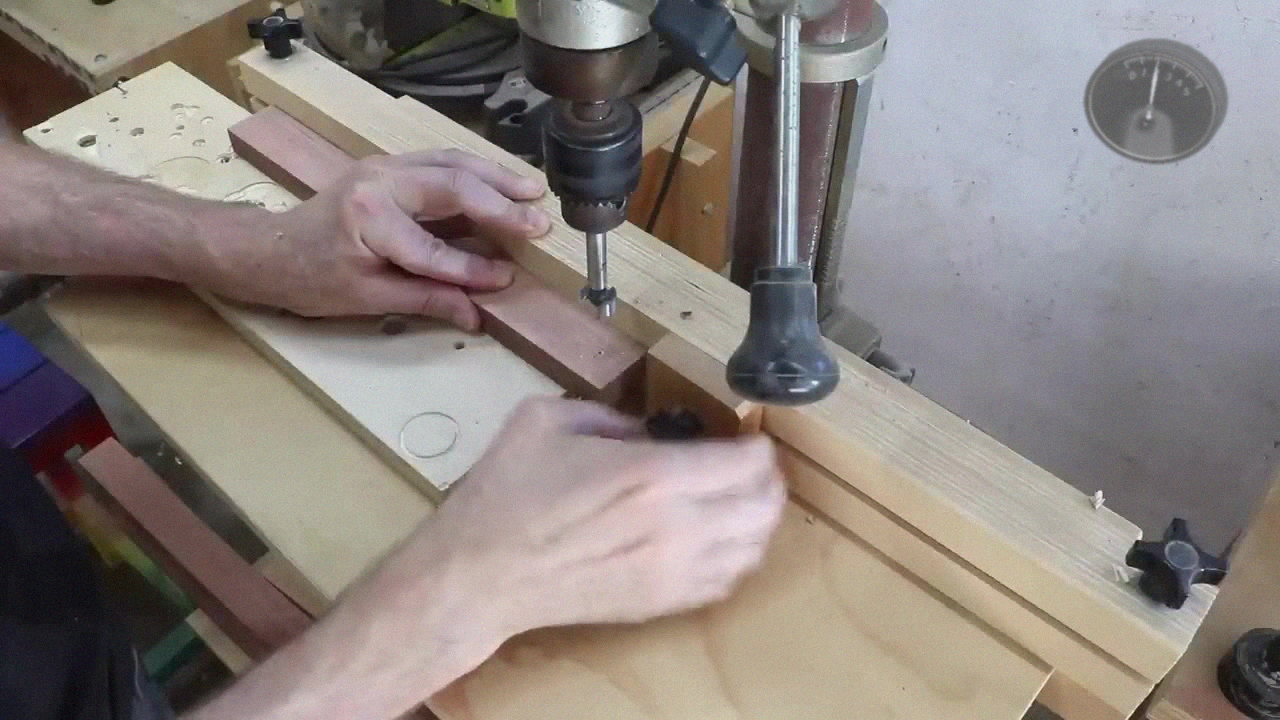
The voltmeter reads 2 V
